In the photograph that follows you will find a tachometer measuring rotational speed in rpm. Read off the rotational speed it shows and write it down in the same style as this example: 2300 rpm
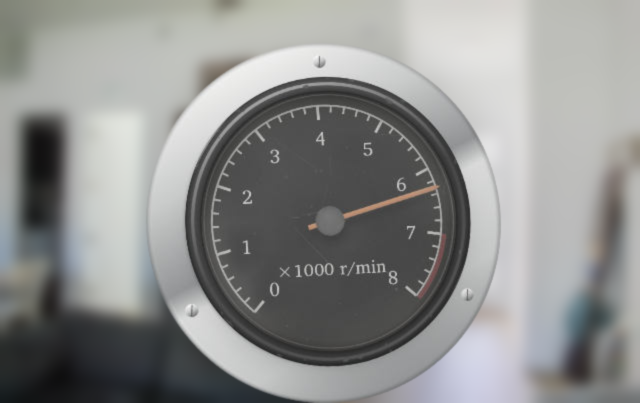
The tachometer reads 6300 rpm
